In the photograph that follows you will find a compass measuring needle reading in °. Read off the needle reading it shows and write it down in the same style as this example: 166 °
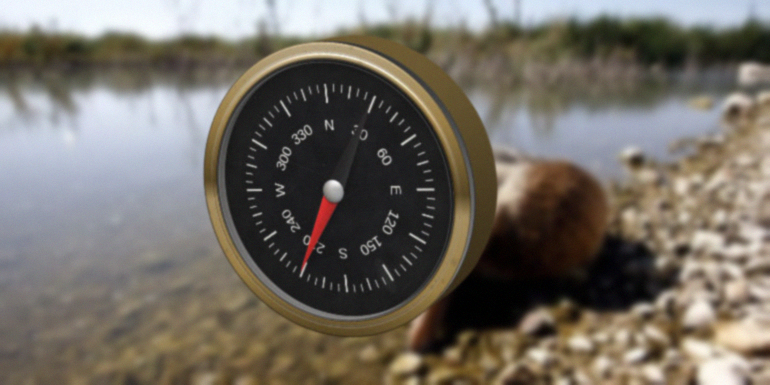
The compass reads 210 °
